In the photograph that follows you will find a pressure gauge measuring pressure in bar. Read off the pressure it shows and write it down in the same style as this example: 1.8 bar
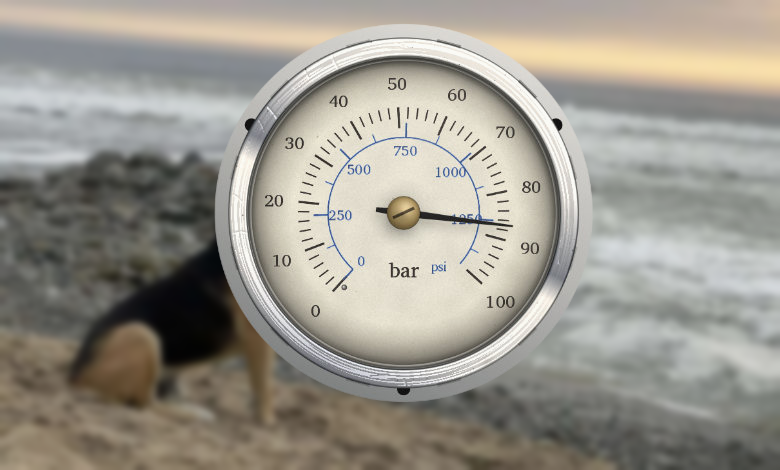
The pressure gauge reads 87 bar
